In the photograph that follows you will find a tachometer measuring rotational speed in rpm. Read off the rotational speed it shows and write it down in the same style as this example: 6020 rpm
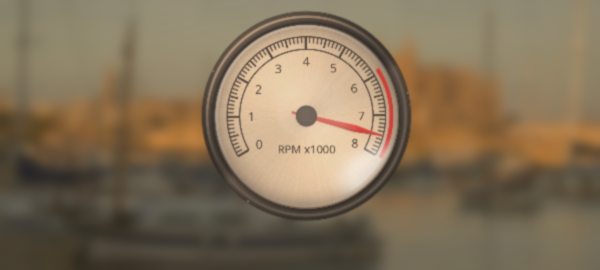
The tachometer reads 7500 rpm
